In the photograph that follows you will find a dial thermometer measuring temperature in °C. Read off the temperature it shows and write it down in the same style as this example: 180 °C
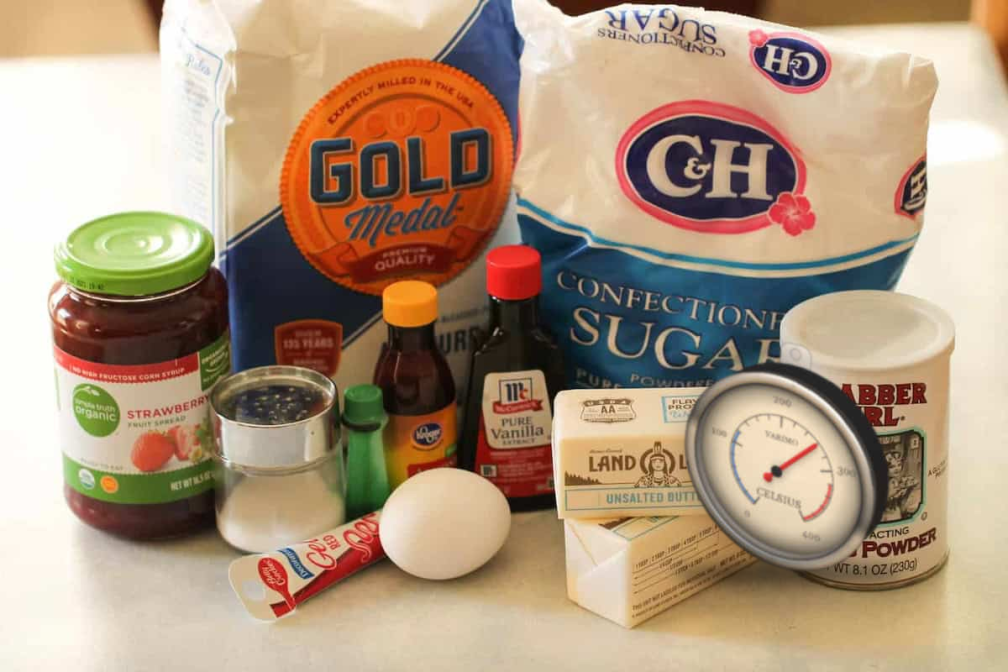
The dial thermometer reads 260 °C
